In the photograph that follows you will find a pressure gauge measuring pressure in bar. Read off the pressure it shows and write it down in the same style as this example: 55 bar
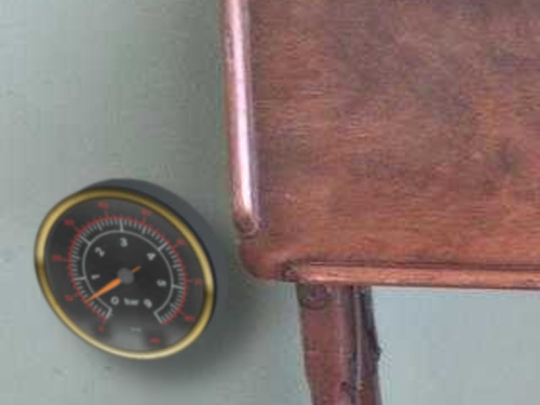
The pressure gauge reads 0.5 bar
